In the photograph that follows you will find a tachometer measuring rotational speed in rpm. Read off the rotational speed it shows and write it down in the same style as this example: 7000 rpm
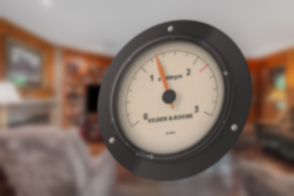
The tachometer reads 1300 rpm
